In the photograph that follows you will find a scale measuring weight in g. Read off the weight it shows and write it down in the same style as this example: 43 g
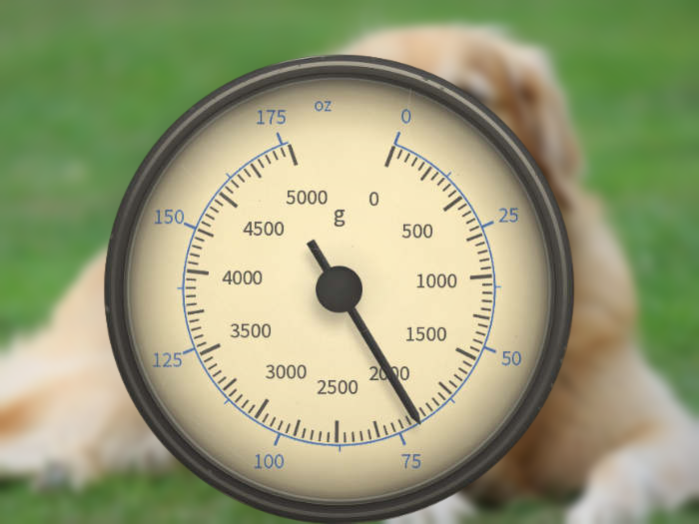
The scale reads 2000 g
